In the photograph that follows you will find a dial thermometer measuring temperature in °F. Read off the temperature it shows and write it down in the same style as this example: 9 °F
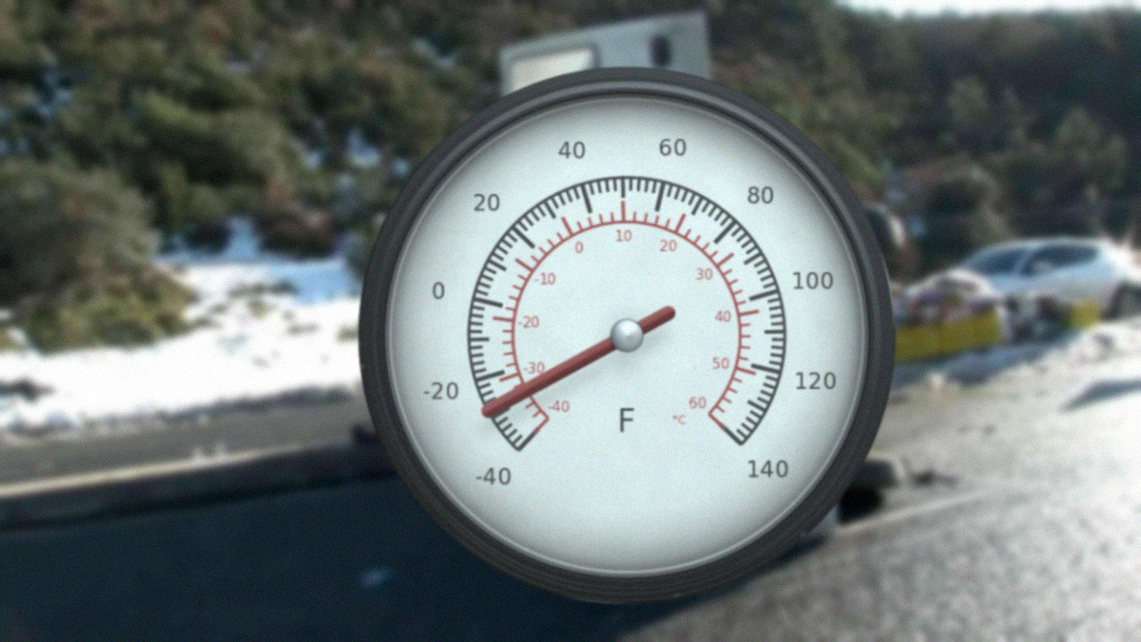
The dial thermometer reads -28 °F
